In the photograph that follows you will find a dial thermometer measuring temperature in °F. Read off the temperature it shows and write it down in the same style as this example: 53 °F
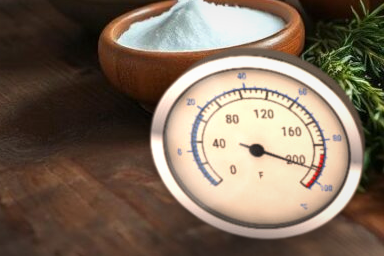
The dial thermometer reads 200 °F
